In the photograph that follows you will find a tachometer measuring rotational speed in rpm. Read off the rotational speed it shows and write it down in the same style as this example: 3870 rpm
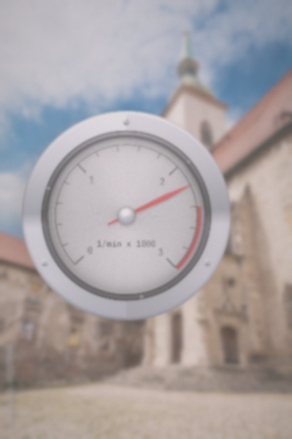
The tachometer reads 2200 rpm
